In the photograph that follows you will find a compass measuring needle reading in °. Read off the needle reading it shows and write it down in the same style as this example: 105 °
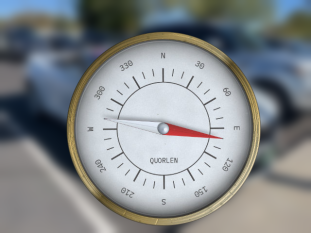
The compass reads 100 °
